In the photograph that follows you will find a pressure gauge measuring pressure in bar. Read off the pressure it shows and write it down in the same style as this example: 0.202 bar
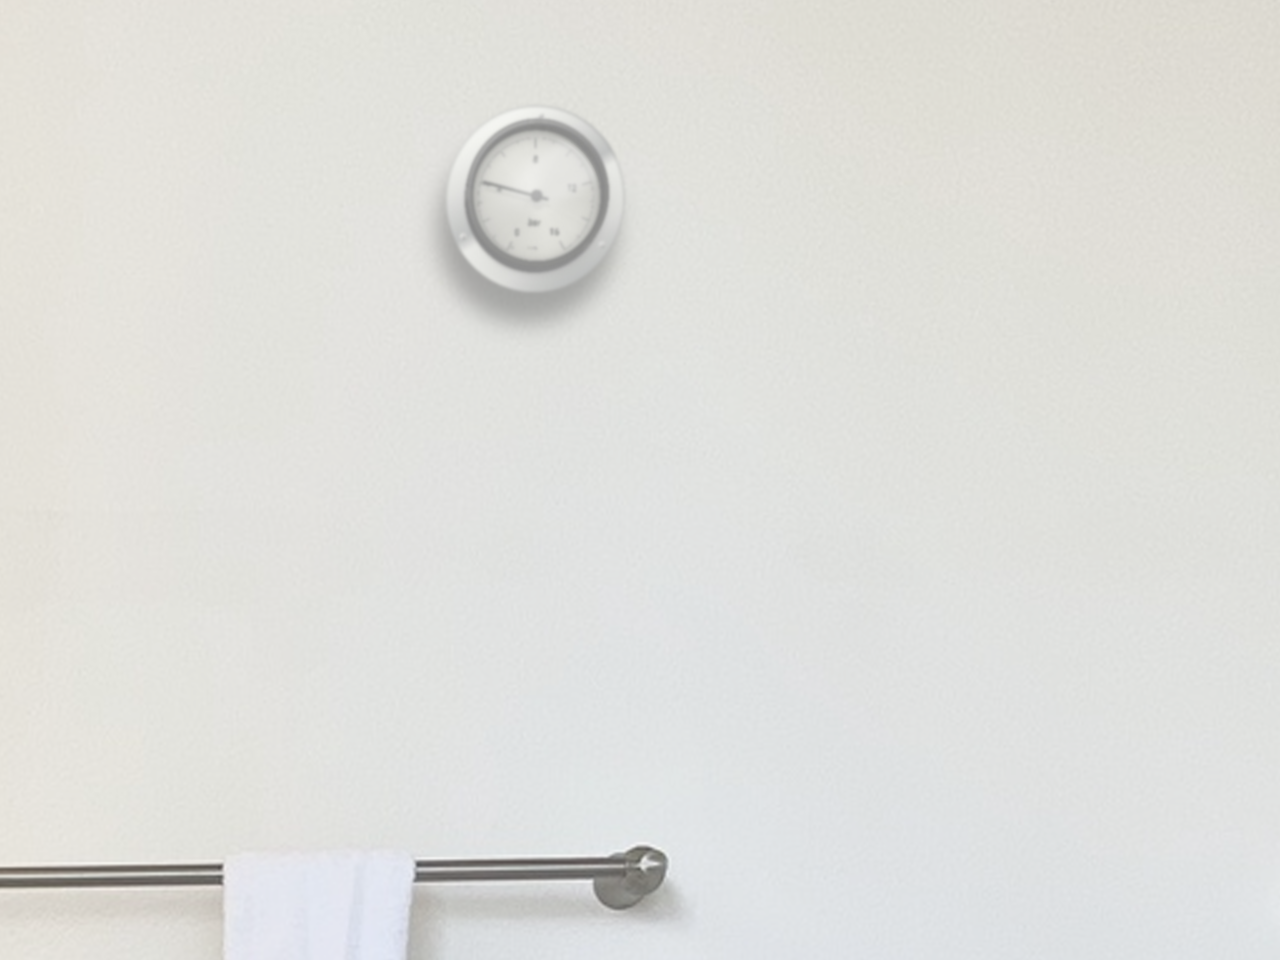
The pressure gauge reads 4 bar
